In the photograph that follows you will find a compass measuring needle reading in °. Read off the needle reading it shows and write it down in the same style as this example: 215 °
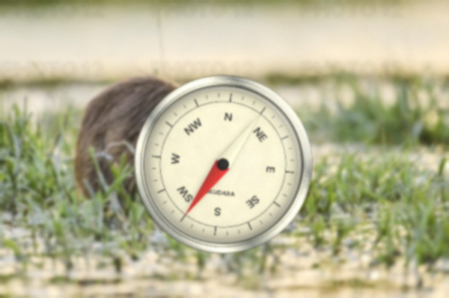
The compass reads 210 °
